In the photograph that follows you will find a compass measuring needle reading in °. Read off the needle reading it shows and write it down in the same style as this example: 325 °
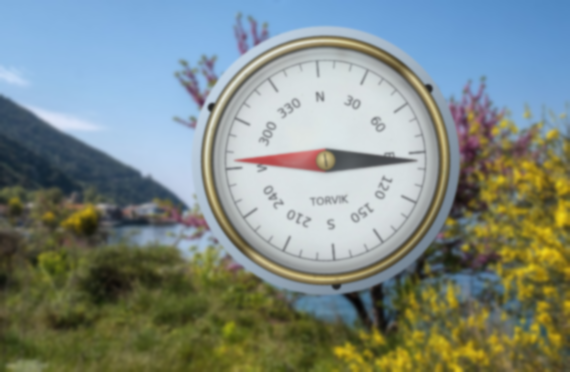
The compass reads 275 °
